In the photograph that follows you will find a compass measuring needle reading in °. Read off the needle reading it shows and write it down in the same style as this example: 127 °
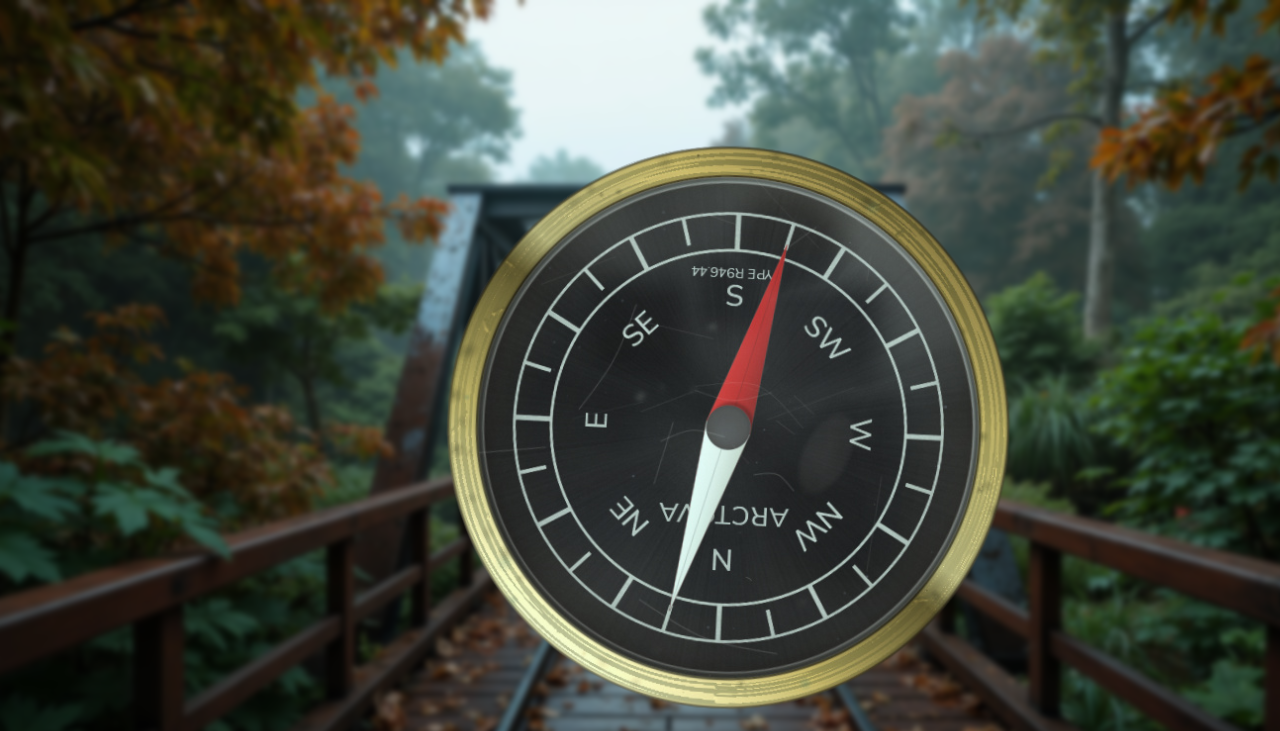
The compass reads 195 °
